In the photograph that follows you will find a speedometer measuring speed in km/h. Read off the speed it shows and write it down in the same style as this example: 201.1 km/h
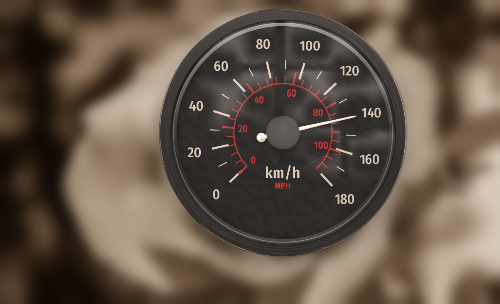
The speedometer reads 140 km/h
